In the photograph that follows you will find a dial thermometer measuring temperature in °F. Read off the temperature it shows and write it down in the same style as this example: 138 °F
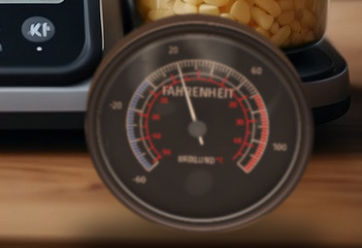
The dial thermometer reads 20 °F
